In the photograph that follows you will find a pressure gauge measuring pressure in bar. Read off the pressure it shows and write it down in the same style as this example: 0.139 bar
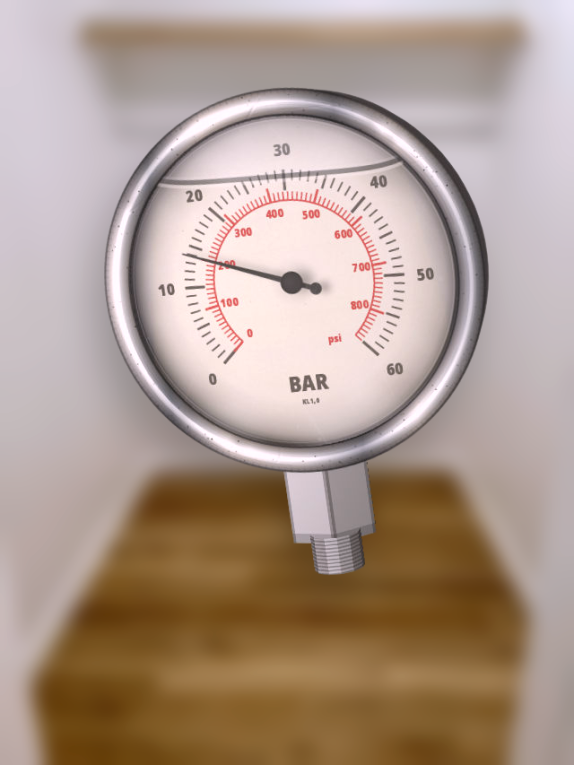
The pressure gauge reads 14 bar
